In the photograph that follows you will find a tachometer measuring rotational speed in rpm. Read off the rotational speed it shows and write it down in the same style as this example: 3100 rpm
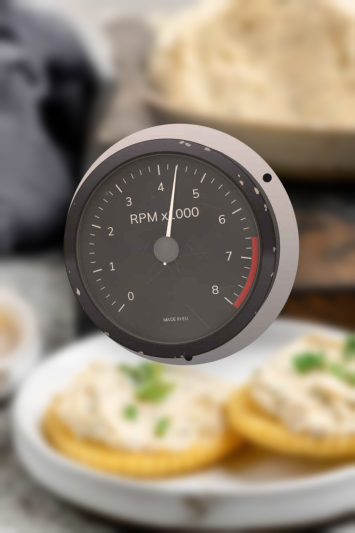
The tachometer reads 4400 rpm
